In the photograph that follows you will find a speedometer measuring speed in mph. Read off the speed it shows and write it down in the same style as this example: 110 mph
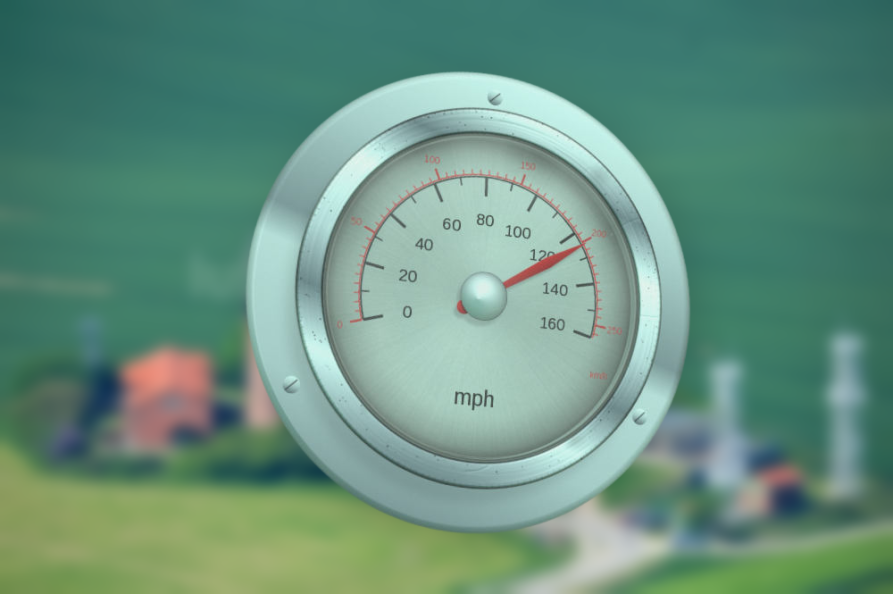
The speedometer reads 125 mph
